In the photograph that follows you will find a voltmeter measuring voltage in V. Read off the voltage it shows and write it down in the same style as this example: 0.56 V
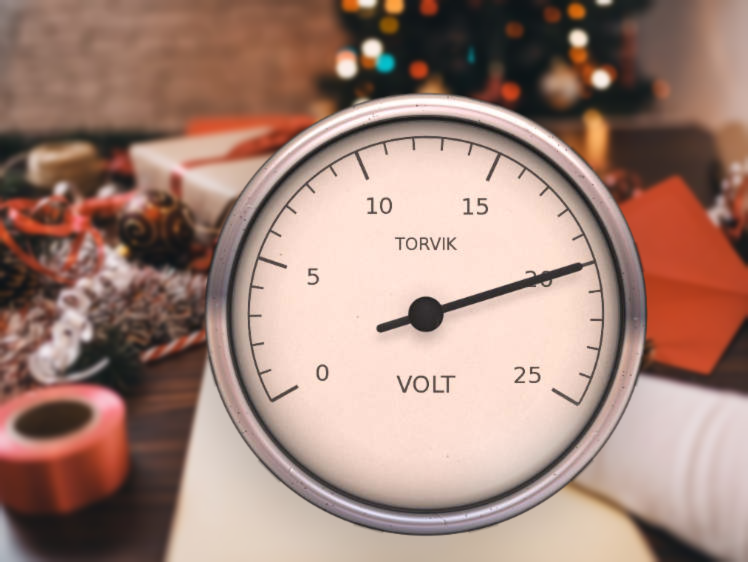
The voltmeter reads 20 V
